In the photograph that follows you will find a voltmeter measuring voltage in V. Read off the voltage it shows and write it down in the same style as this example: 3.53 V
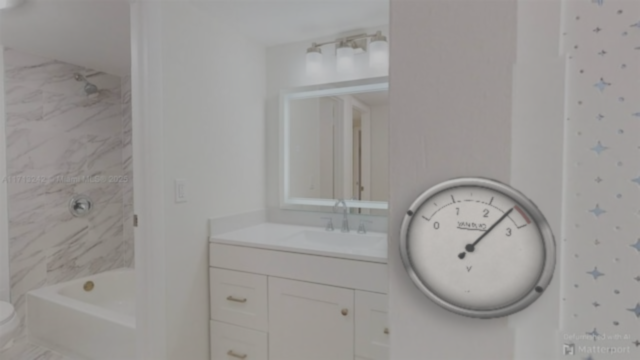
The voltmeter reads 2.5 V
